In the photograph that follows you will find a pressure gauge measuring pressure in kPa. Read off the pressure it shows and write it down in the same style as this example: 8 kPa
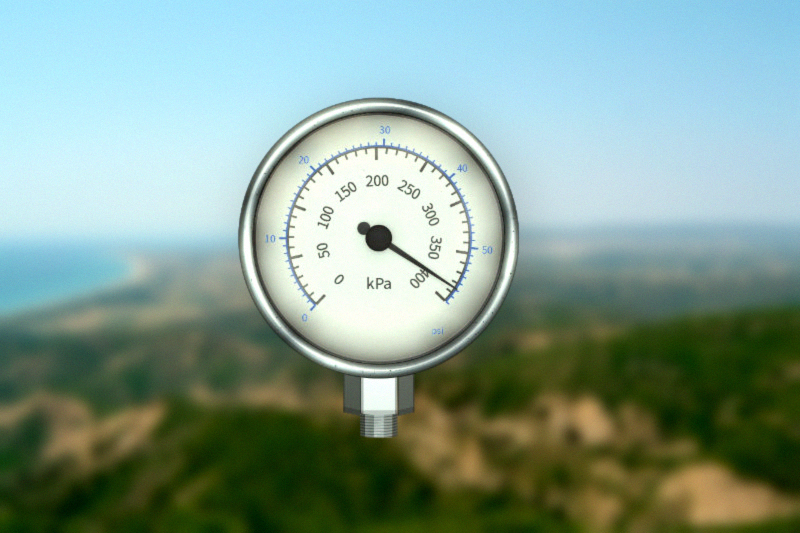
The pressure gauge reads 385 kPa
